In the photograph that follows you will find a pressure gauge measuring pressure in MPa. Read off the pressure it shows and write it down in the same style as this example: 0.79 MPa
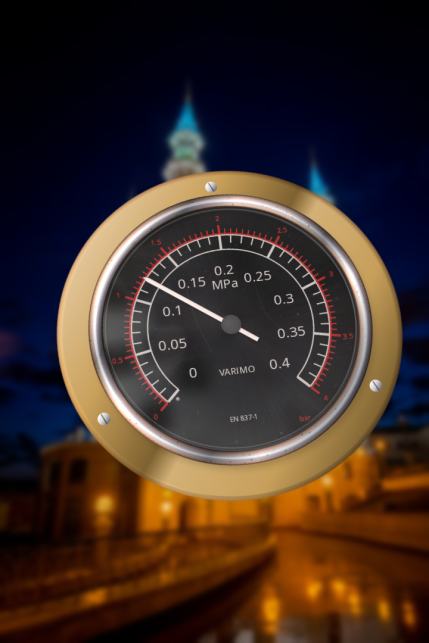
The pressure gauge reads 0.12 MPa
